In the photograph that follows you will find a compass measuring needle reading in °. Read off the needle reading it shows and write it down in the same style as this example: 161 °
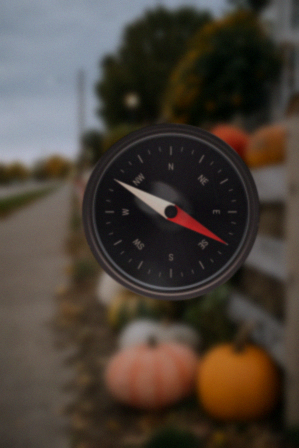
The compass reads 120 °
